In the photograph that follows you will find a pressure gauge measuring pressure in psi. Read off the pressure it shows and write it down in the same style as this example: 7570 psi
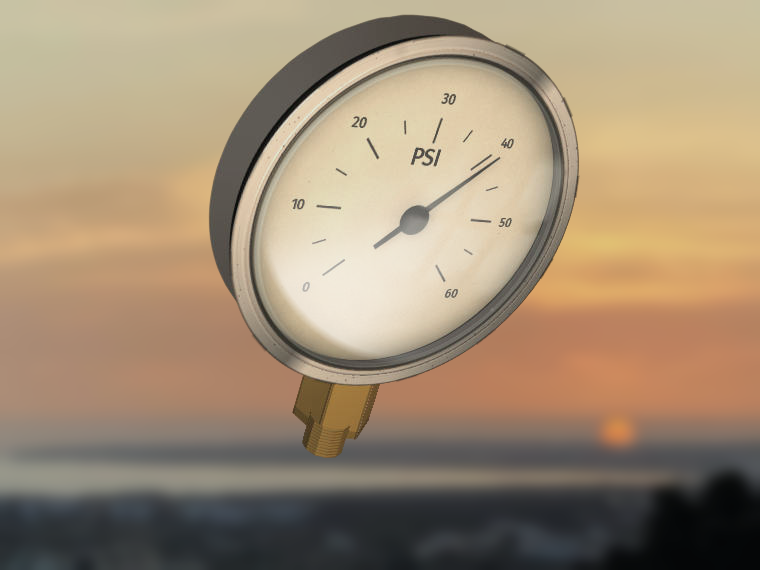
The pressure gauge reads 40 psi
